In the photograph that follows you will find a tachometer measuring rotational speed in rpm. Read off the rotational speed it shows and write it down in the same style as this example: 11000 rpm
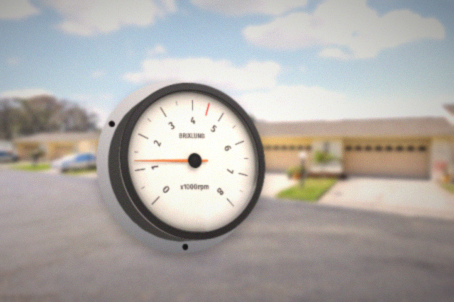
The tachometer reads 1250 rpm
